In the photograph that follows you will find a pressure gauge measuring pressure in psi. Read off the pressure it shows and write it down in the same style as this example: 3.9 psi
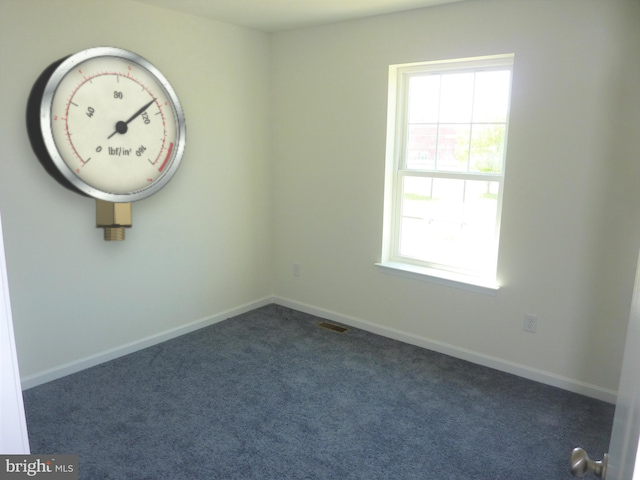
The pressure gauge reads 110 psi
